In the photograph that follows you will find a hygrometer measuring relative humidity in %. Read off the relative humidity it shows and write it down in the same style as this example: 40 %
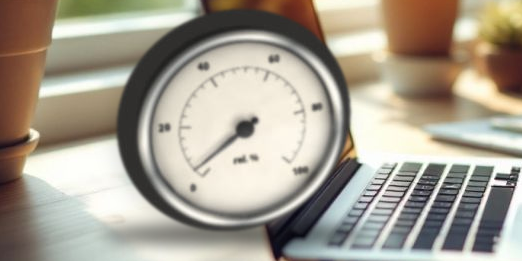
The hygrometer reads 4 %
